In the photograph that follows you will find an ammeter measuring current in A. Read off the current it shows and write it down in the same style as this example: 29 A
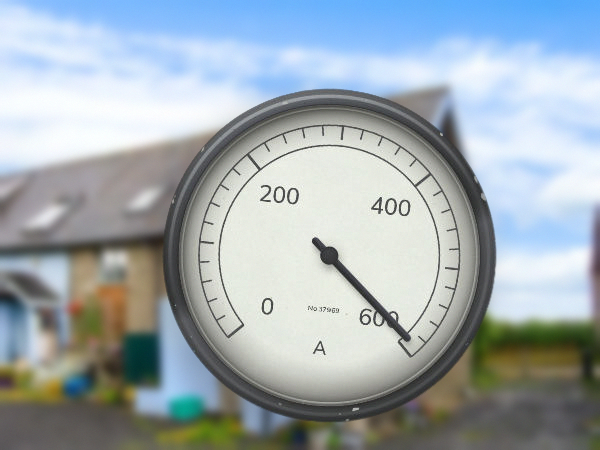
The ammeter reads 590 A
